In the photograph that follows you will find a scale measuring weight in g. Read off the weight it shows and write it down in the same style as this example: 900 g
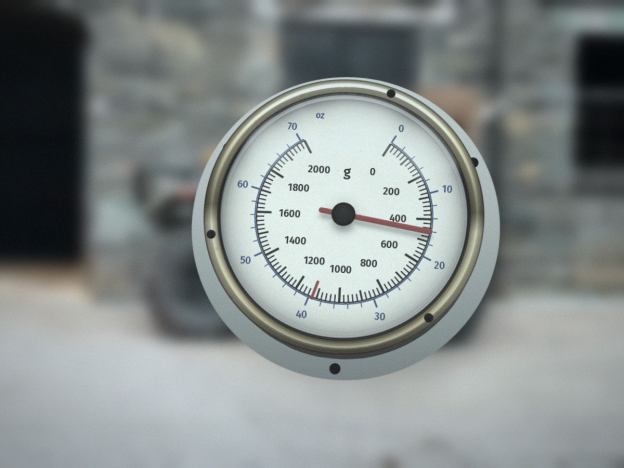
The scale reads 460 g
